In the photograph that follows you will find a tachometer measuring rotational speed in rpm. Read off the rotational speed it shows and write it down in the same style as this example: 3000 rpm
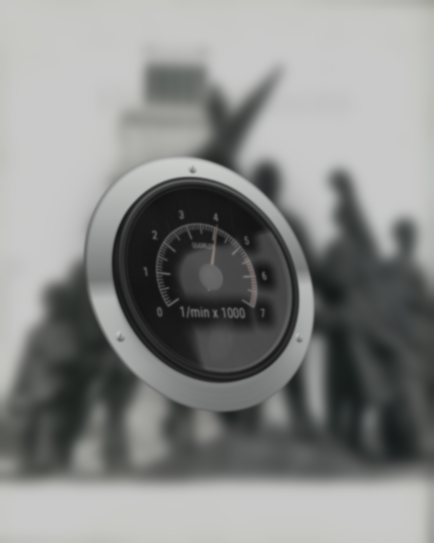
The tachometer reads 4000 rpm
